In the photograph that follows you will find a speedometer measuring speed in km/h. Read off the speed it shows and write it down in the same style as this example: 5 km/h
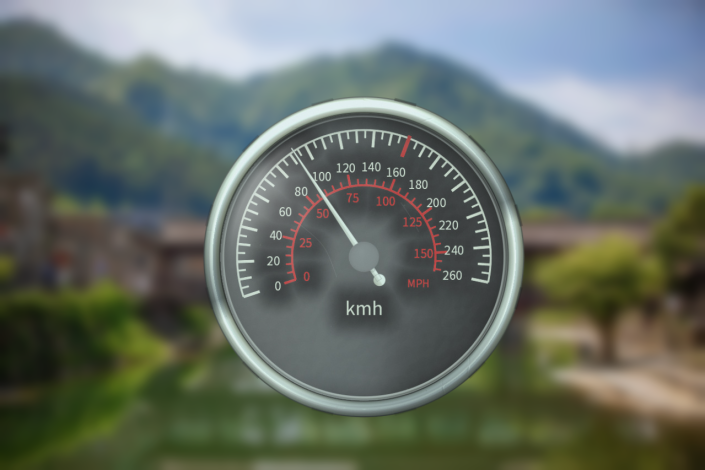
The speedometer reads 92.5 km/h
